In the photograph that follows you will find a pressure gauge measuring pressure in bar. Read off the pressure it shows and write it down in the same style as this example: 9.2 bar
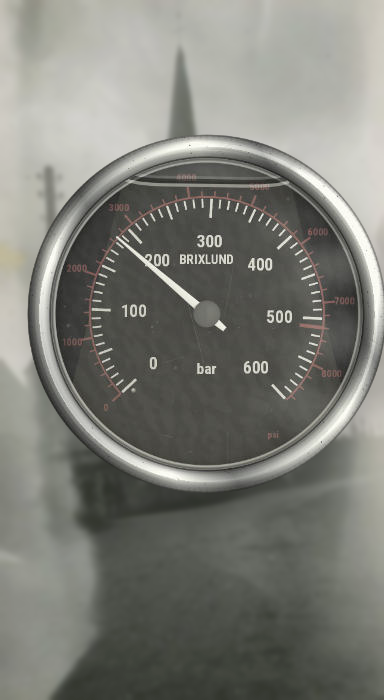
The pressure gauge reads 185 bar
